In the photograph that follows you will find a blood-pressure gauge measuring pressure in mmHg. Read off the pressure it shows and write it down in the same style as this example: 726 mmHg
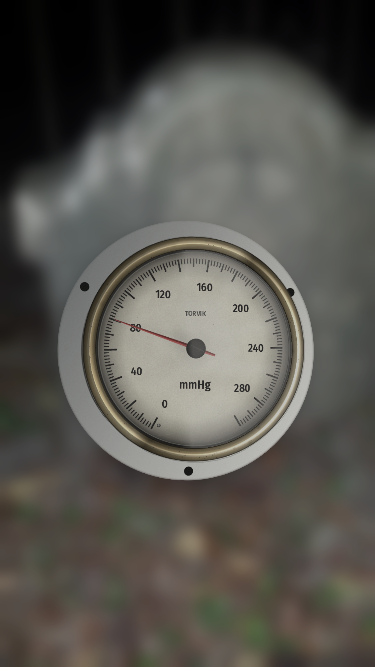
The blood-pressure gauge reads 80 mmHg
